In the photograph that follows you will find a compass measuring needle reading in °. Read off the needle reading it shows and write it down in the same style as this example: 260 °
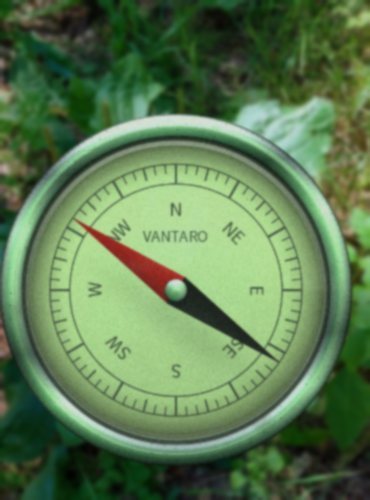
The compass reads 305 °
